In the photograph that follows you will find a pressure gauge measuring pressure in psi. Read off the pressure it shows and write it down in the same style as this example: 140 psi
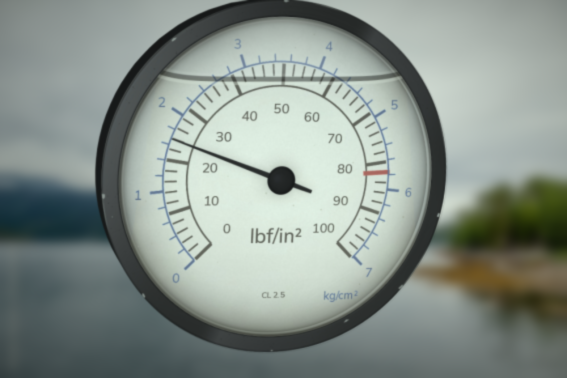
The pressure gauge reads 24 psi
